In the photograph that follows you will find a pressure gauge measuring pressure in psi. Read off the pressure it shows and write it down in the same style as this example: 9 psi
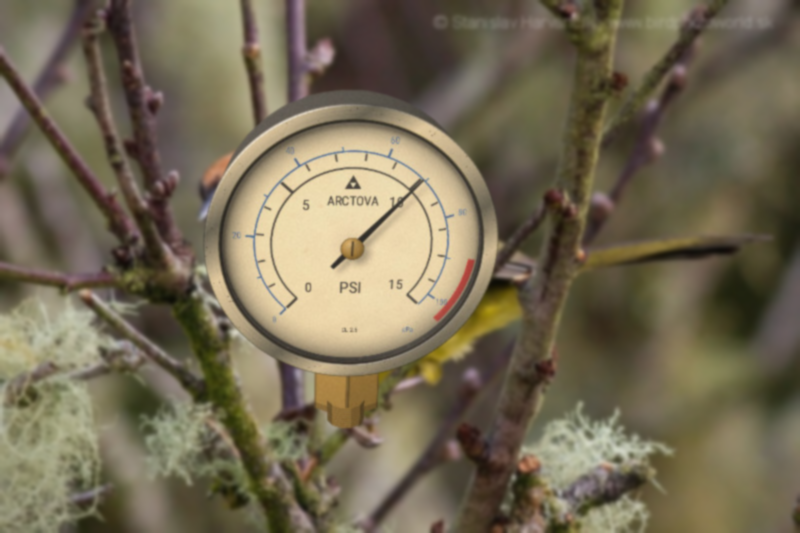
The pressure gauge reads 10 psi
